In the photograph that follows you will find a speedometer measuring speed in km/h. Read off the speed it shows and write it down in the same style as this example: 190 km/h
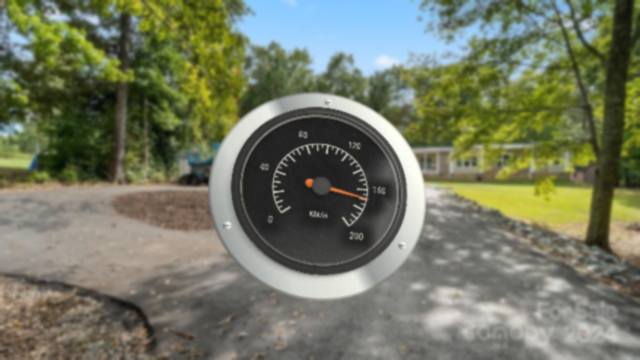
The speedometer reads 170 km/h
